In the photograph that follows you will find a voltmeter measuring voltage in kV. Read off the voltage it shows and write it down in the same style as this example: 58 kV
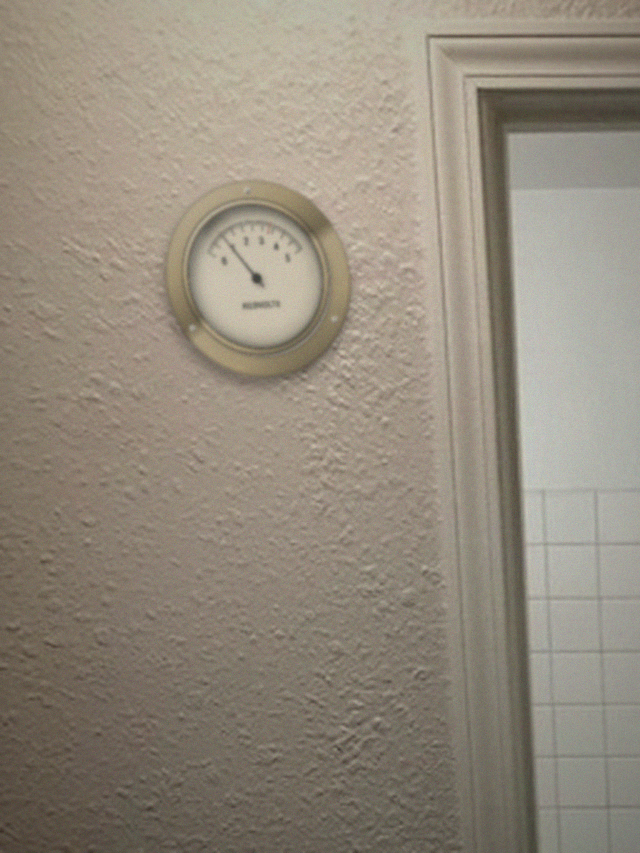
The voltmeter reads 1 kV
